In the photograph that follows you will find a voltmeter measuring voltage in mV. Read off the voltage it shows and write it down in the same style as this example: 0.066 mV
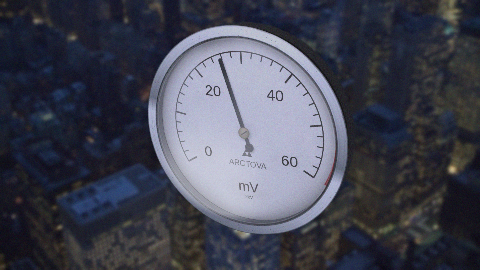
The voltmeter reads 26 mV
